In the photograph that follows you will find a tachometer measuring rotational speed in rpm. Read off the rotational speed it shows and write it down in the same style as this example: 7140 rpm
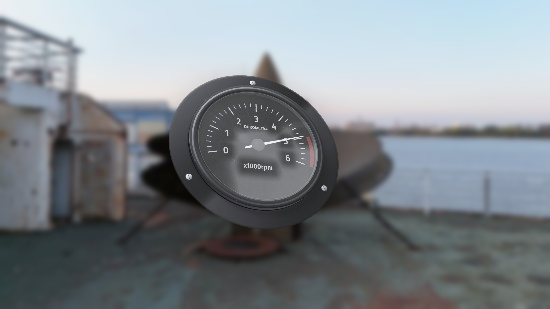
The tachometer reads 5000 rpm
